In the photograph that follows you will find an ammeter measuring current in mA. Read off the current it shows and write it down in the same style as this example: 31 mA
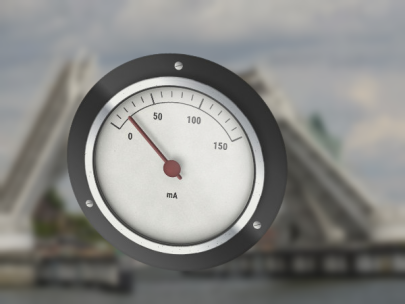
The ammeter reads 20 mA
